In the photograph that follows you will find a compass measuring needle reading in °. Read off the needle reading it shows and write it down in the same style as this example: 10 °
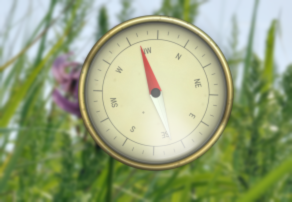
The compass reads 310 °
